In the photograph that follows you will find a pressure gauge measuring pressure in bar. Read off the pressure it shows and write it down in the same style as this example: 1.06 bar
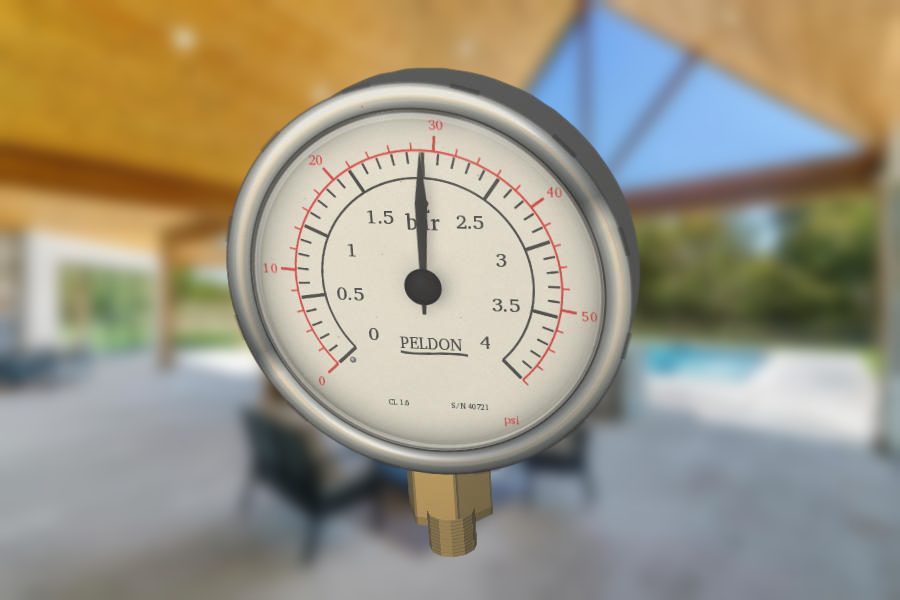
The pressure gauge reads 2 bar
